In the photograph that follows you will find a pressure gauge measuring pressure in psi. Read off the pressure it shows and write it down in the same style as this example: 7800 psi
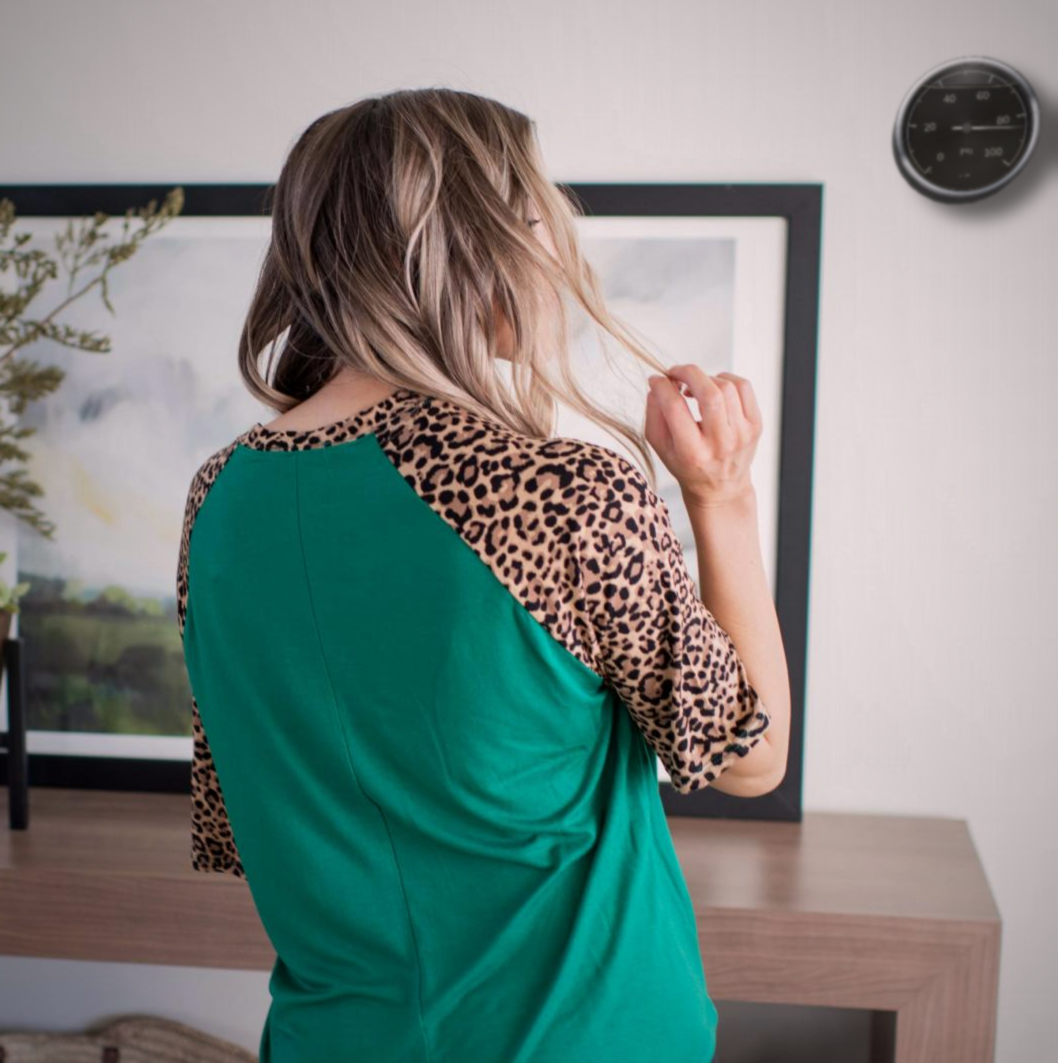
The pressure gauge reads 85 psi
